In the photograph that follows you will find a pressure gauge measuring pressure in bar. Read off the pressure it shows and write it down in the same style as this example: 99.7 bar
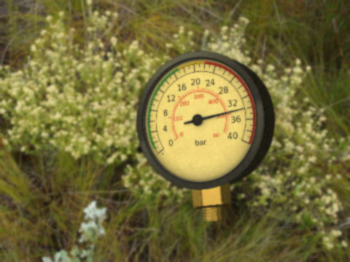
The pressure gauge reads 34 bar
